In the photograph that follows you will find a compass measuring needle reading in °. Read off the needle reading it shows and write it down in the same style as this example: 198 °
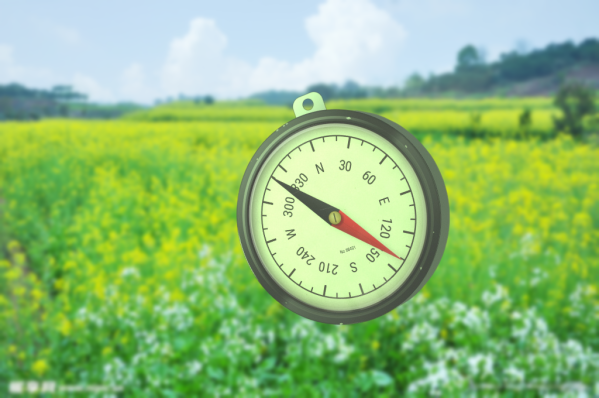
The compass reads 140 °
